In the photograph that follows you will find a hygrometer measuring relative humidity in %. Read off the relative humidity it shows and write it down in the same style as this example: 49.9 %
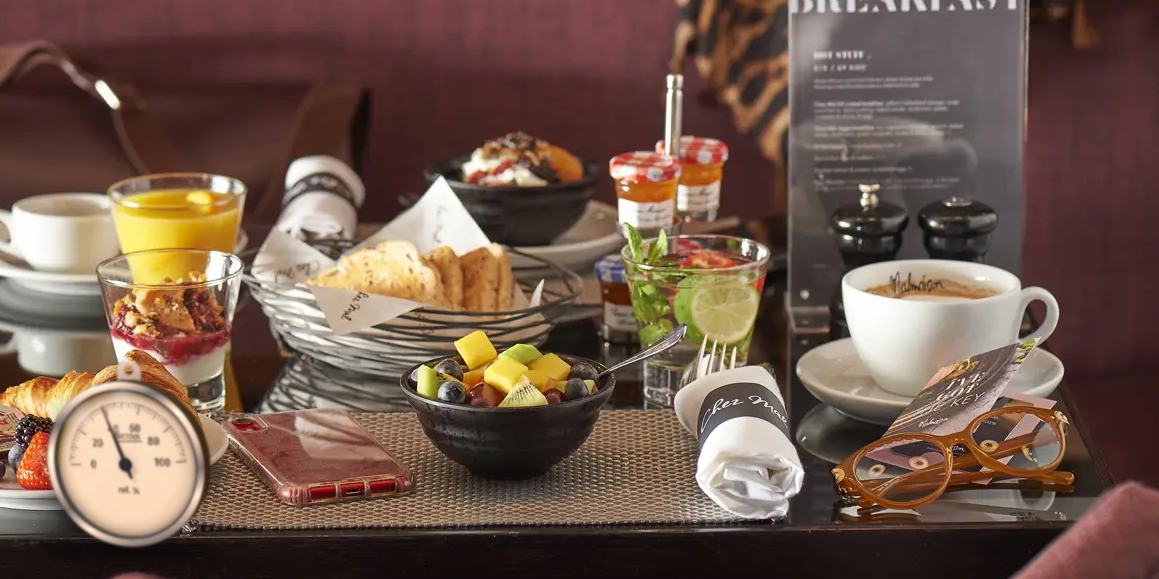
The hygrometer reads 40 %
